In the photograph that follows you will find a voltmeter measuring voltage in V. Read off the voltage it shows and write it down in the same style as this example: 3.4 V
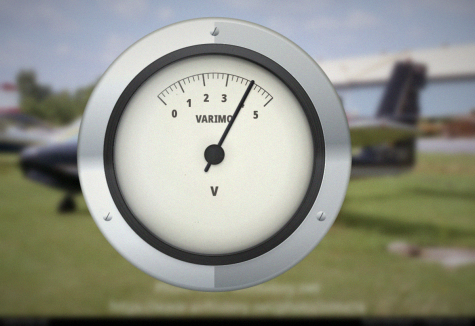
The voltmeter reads 4 V
